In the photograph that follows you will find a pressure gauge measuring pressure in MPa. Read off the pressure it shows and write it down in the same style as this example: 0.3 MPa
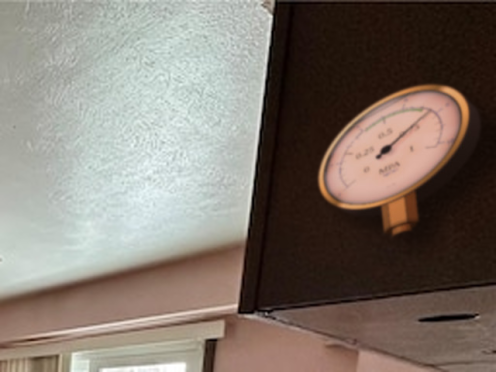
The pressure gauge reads 0.75 MPa
